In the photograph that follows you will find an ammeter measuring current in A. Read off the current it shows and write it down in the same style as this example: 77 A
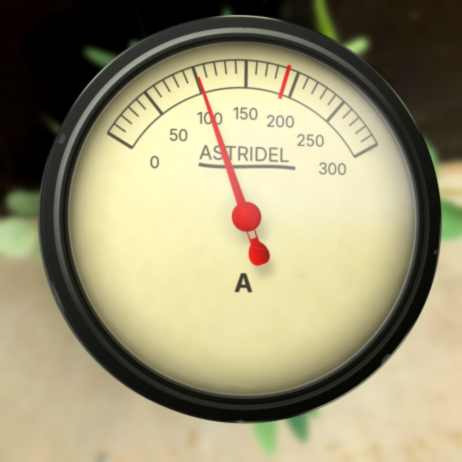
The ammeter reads 100 A
